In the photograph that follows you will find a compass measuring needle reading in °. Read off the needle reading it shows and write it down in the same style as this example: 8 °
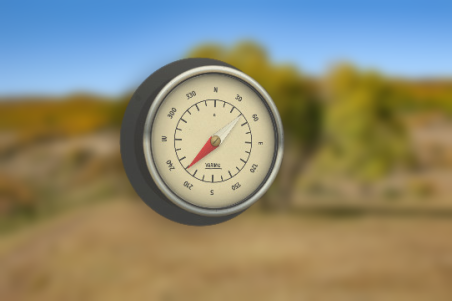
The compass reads 225 °
